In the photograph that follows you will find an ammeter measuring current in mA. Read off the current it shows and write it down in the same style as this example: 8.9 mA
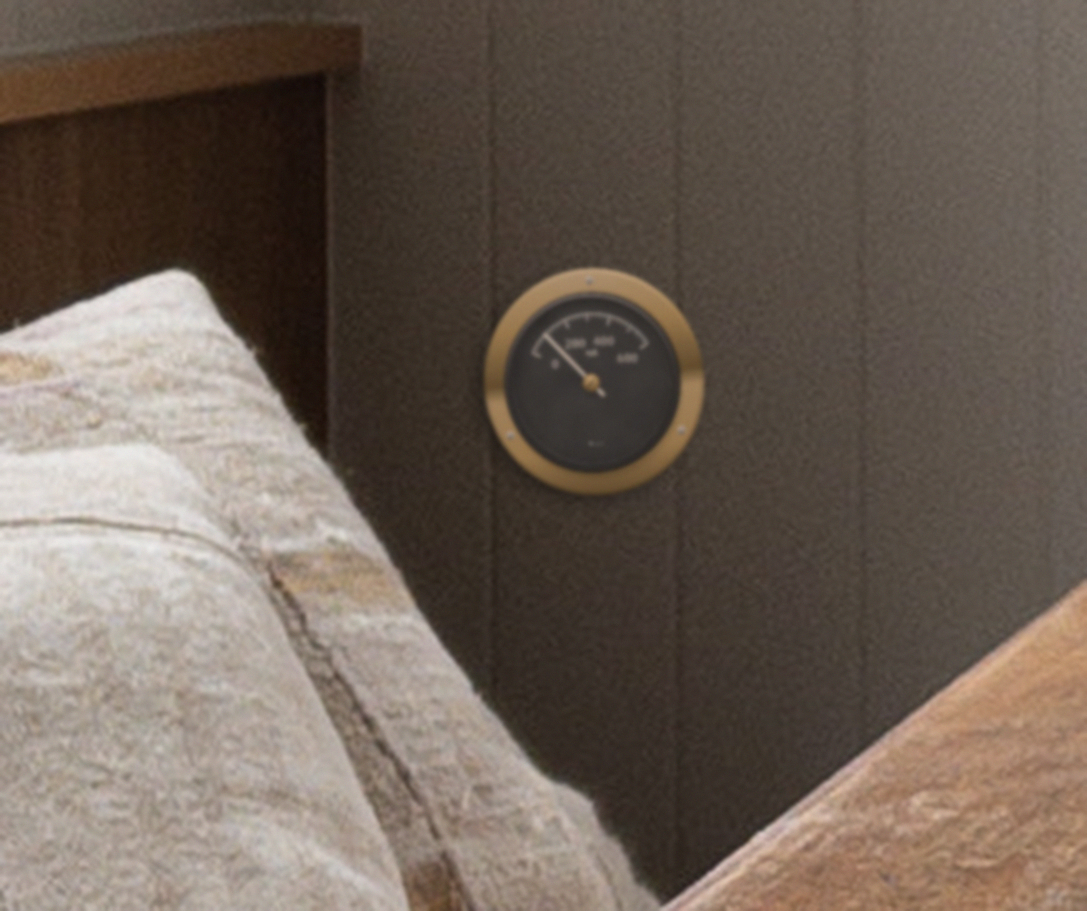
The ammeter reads 100 mA
